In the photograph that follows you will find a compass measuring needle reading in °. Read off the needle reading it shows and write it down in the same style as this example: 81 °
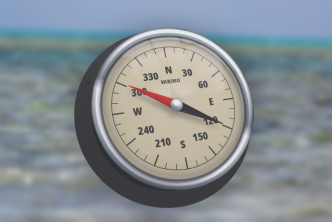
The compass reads 300 °
